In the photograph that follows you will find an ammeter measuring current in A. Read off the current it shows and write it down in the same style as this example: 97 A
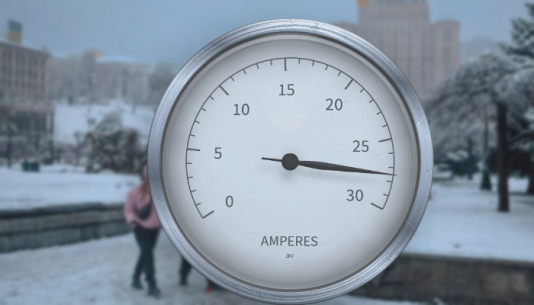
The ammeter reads 27.5 A
